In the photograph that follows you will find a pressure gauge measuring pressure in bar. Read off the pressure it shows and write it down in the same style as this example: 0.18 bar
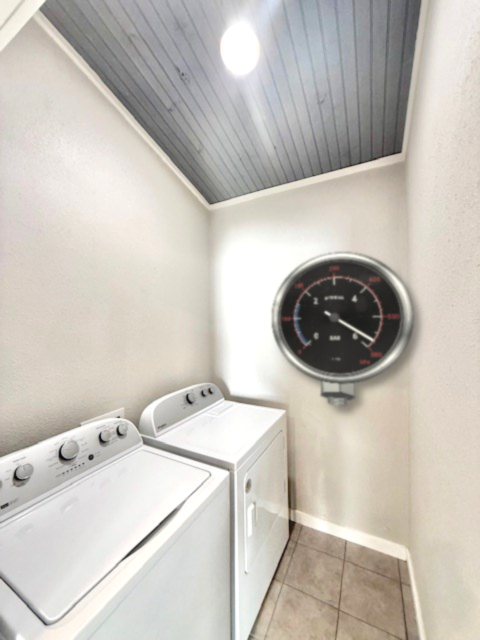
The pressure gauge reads 5.75 bar
